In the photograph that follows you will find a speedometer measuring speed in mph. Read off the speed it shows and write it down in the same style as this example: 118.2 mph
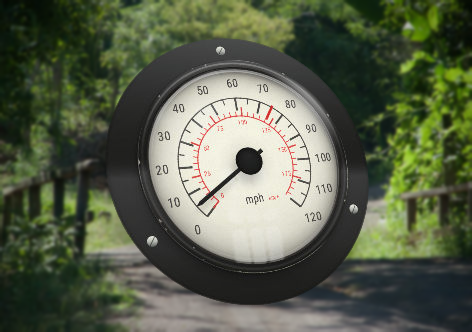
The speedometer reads 5 mph
